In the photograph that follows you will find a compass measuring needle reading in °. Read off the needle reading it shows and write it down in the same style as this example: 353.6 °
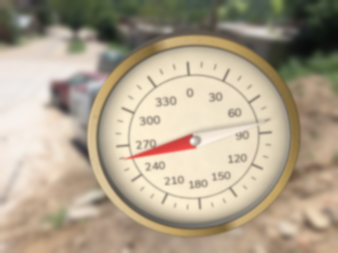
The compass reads 260 °
